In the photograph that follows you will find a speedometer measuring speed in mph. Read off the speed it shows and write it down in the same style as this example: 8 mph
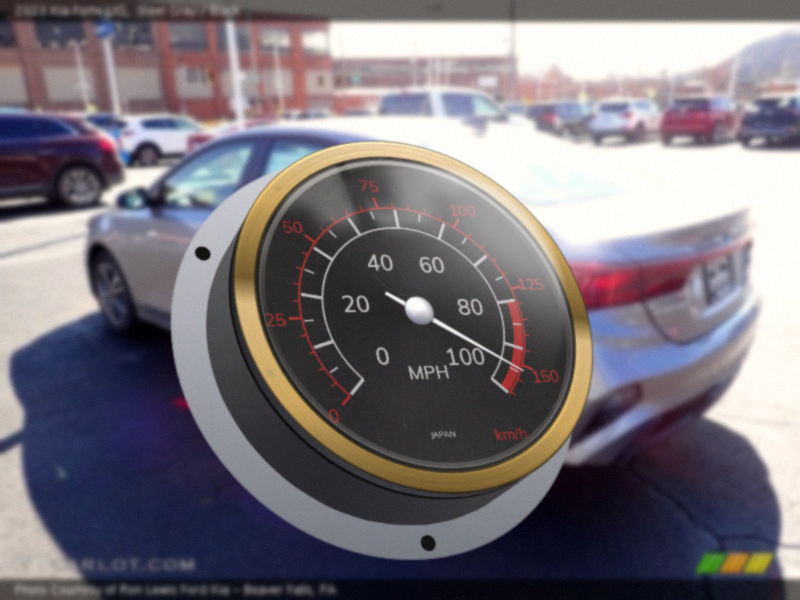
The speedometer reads 95 mph
